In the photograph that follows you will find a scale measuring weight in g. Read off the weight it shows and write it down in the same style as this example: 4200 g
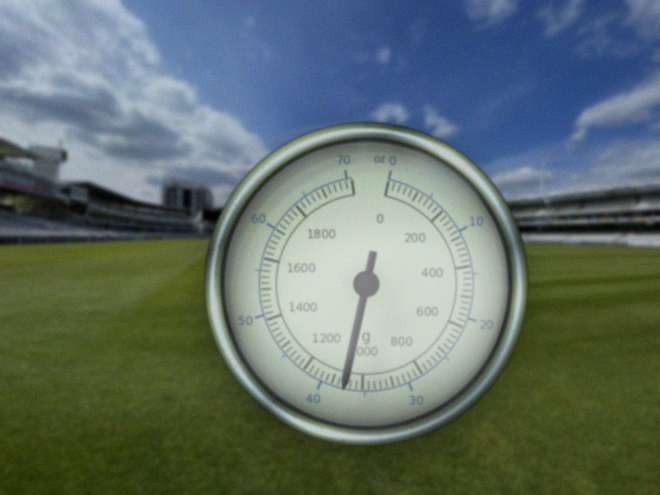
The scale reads 1060 g
